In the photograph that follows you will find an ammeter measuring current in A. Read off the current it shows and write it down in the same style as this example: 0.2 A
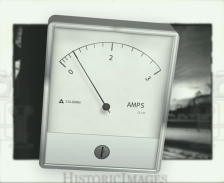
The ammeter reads 1 A
